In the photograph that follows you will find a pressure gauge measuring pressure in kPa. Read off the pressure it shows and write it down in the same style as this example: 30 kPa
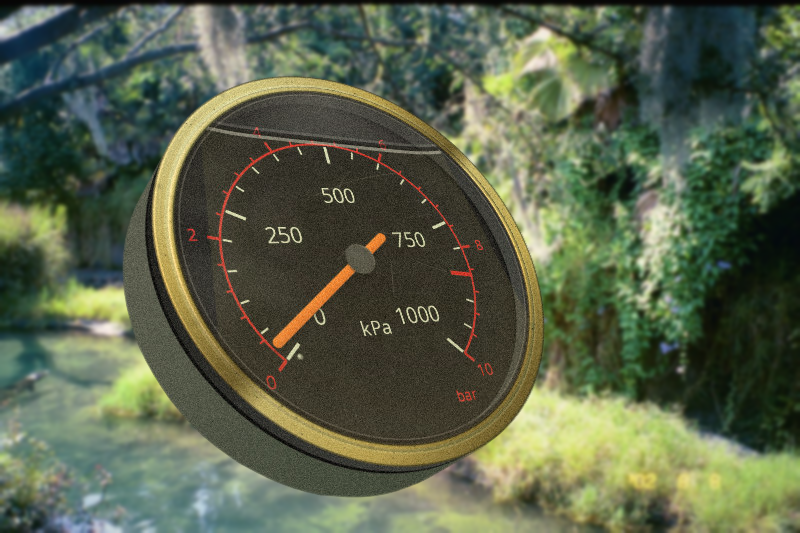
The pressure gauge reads 25 kPa
